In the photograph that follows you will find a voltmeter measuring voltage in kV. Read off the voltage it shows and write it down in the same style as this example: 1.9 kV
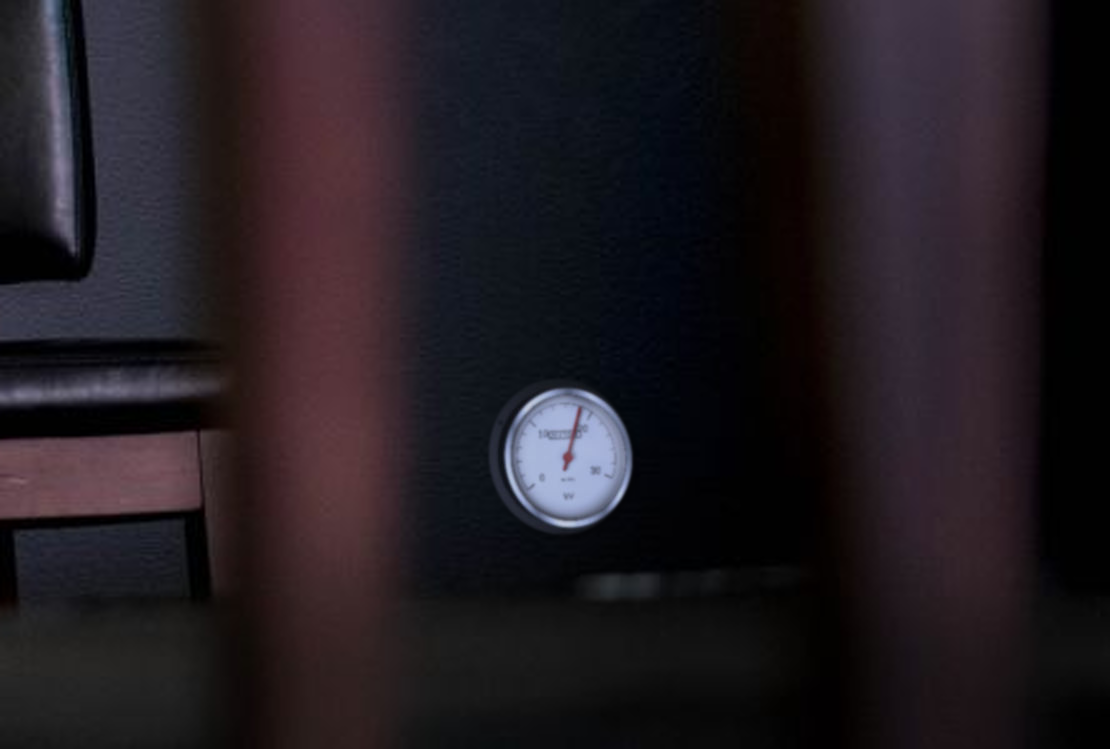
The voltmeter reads 18 kV
